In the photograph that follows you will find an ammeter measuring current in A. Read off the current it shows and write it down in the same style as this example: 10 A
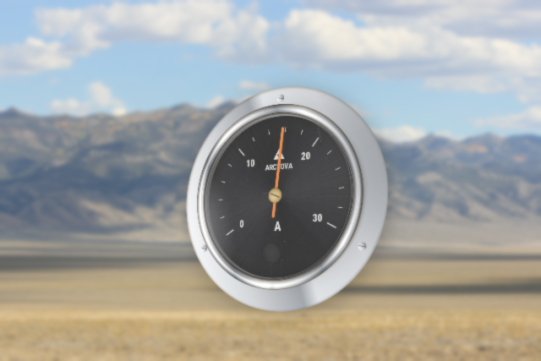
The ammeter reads 16 A
